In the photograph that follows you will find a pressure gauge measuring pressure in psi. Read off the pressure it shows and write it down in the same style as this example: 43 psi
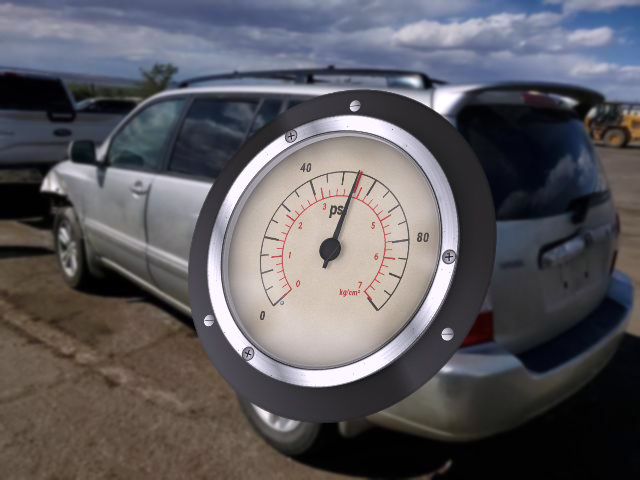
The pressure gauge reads 55 psi
